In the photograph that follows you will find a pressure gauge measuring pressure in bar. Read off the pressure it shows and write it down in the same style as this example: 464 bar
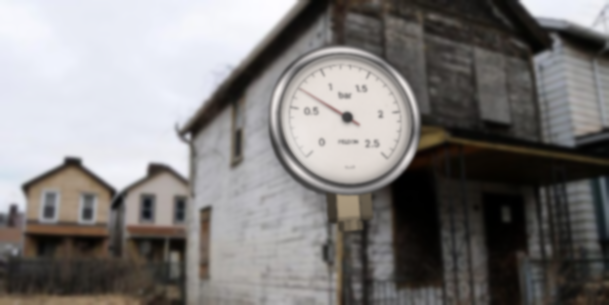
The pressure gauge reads 0.7 bar
